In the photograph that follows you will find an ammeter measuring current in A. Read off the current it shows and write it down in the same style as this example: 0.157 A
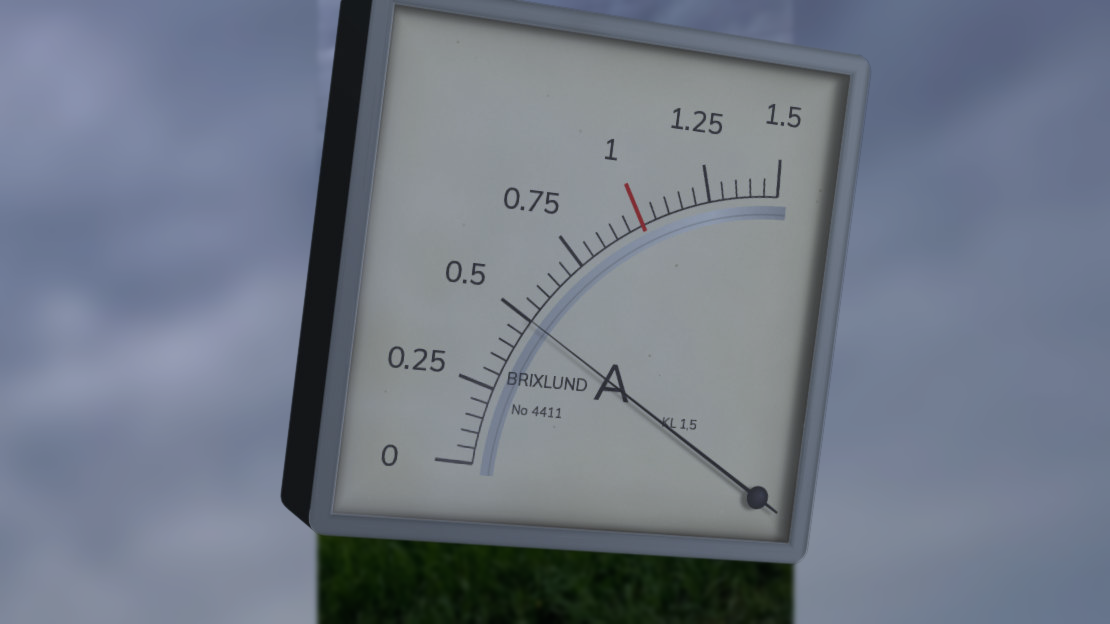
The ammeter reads 0.5 A
